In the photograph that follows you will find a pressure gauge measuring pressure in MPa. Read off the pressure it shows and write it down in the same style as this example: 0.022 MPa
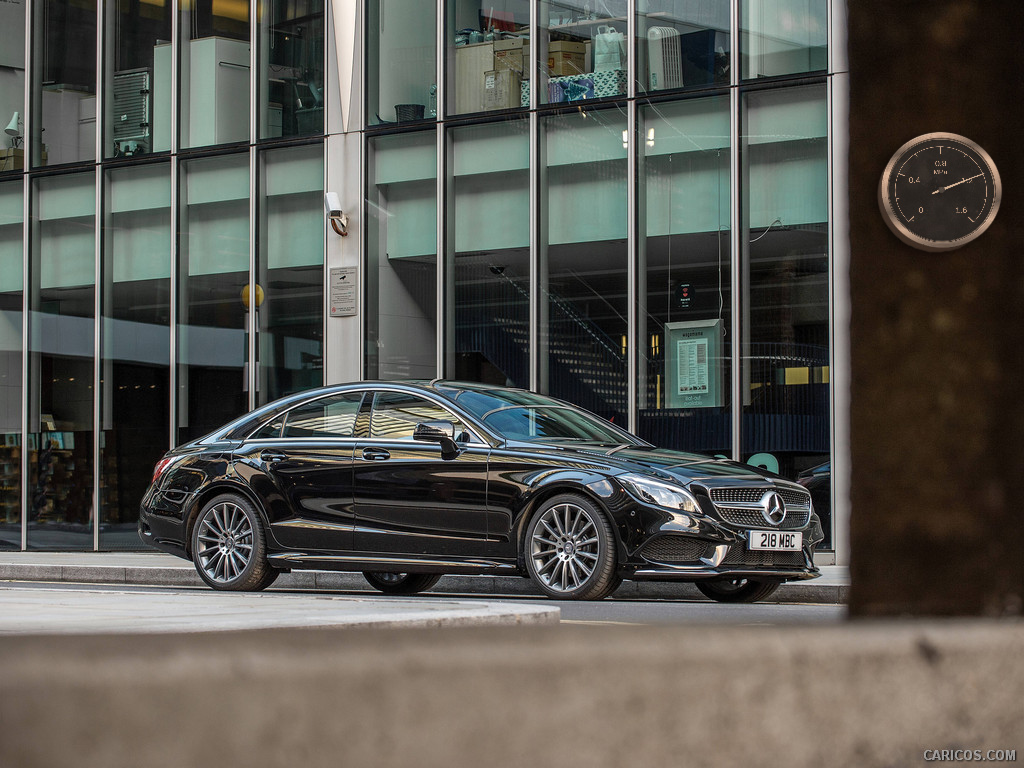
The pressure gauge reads 1.2 MPa
